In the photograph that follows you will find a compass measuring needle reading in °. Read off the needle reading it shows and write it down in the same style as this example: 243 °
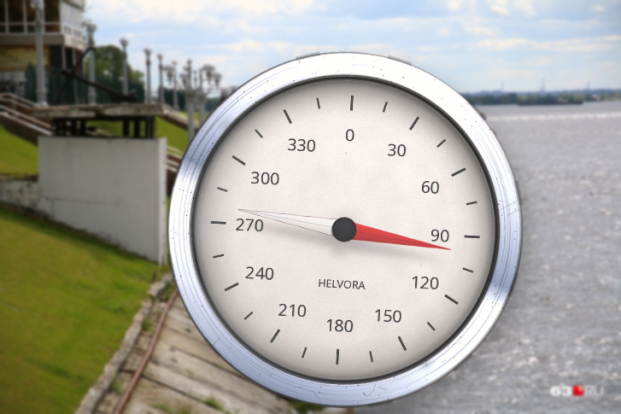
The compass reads 97.5 °
